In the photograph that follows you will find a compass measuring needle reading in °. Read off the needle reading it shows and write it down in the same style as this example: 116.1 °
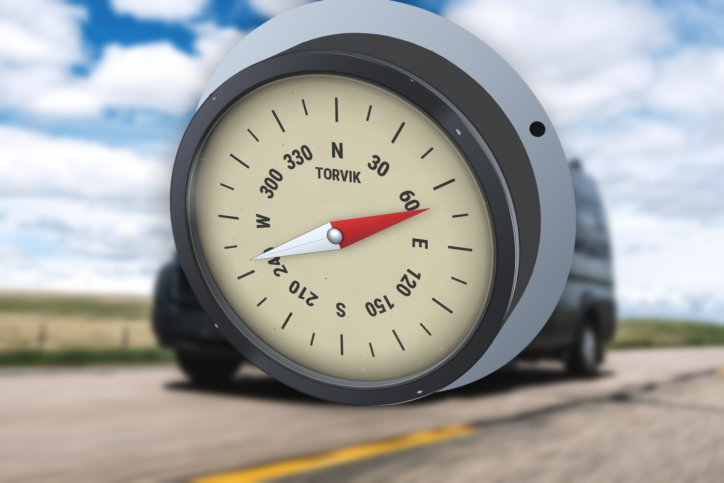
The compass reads 67.5 °
